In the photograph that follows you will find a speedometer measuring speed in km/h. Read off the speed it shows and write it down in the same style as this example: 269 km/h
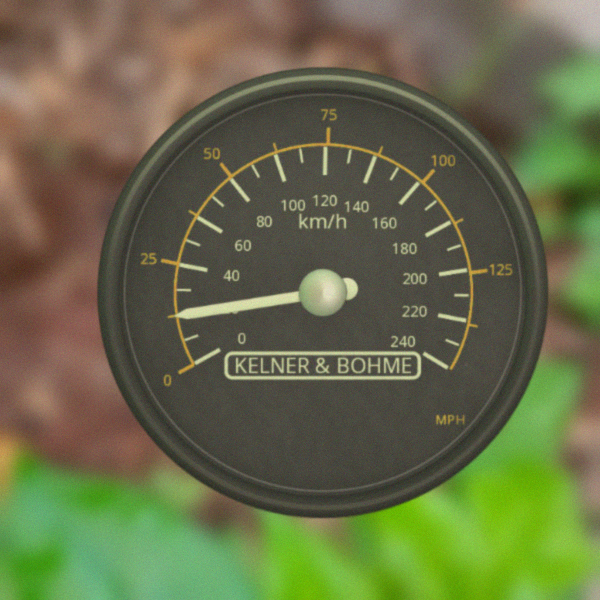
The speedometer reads 20 km/h
